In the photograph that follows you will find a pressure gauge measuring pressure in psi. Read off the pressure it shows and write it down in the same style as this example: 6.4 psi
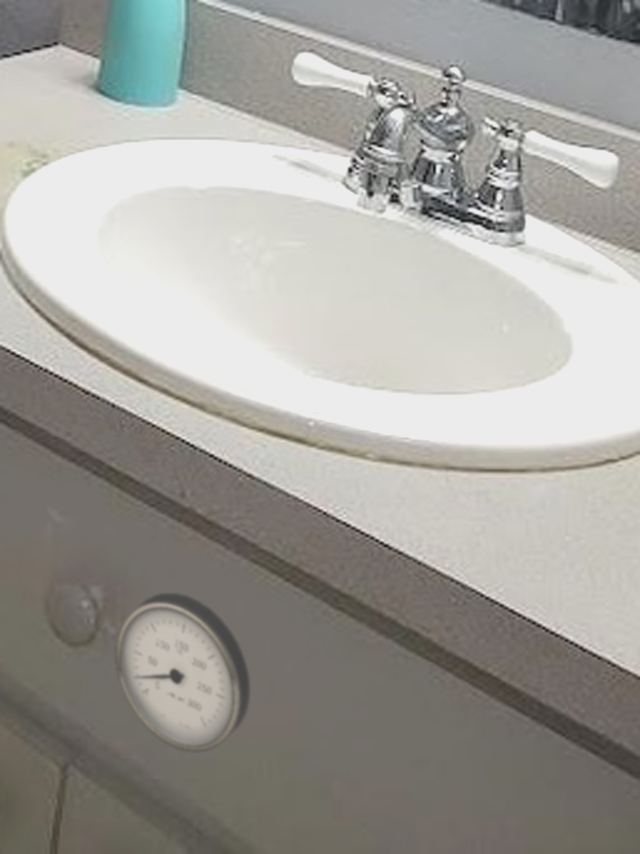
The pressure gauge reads 20 psi
